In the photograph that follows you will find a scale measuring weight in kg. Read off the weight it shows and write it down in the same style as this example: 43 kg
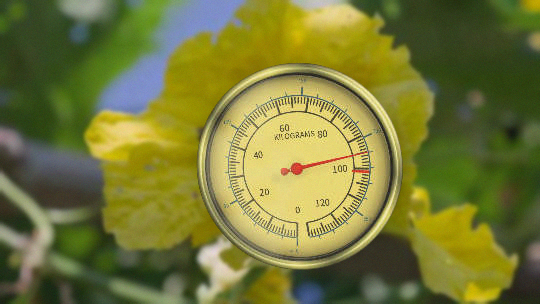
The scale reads 95 kg
